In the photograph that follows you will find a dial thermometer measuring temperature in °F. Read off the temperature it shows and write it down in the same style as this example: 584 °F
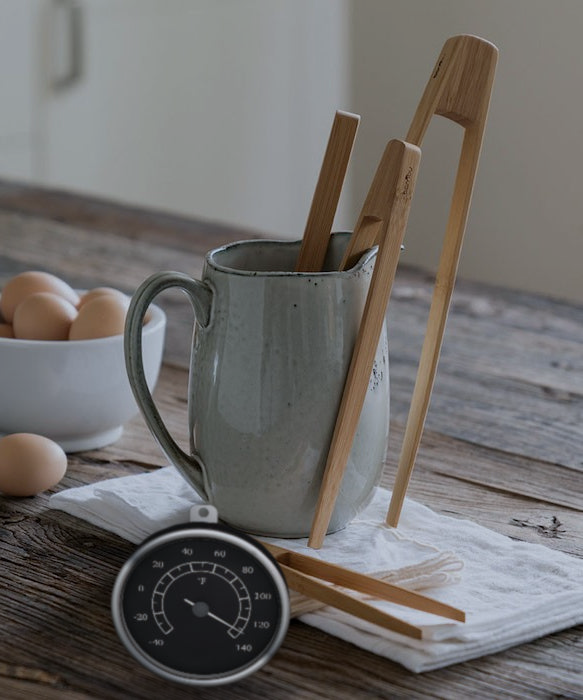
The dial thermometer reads 130 °F
